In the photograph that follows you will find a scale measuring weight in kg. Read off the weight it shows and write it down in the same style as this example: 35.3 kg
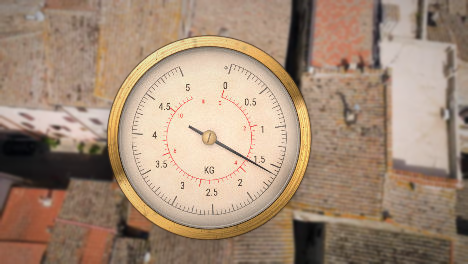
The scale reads 1.6 kg
